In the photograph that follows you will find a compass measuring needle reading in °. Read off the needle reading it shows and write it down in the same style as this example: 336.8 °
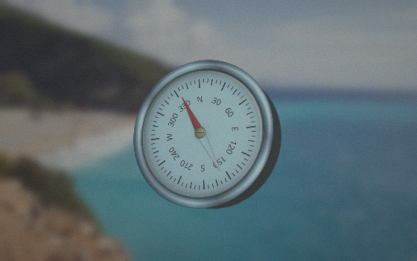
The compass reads 335 °
